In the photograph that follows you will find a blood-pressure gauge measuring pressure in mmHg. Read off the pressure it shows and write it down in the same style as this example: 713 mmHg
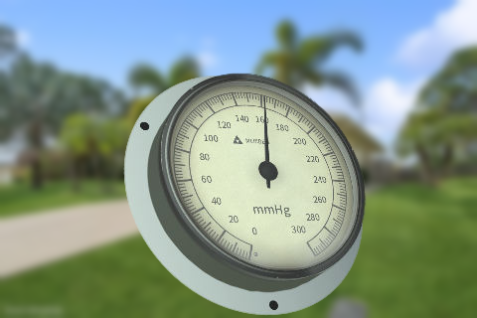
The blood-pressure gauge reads 160 mmHg
